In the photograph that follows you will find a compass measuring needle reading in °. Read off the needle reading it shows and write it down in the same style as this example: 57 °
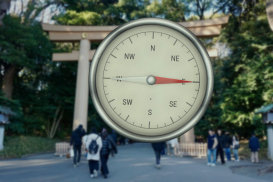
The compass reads 90 °
